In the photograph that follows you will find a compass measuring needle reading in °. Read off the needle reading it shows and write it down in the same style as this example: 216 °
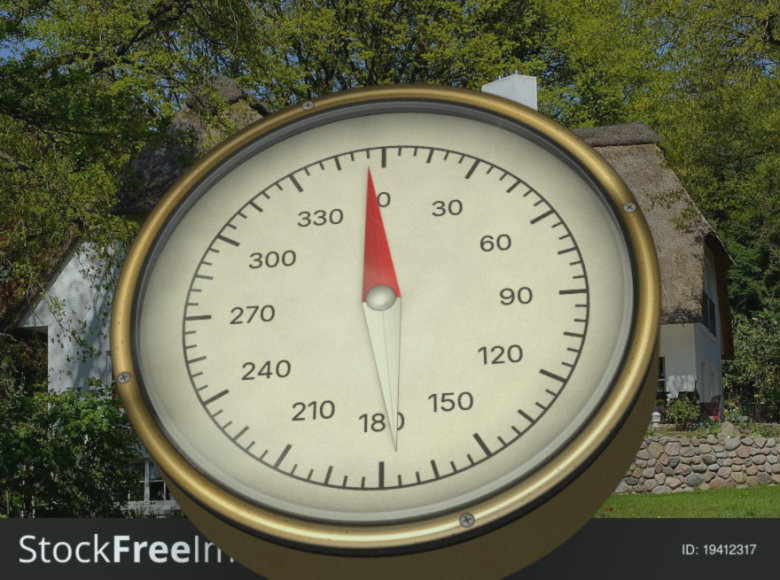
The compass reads 355 °
